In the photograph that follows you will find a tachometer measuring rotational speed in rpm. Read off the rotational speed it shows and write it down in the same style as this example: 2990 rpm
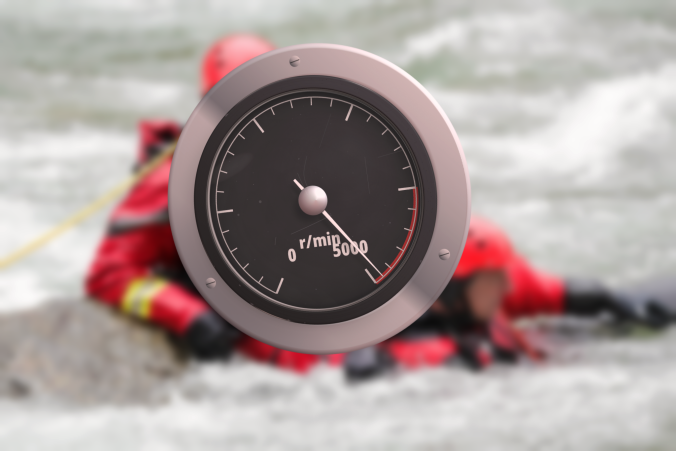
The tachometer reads 4900 rpm
